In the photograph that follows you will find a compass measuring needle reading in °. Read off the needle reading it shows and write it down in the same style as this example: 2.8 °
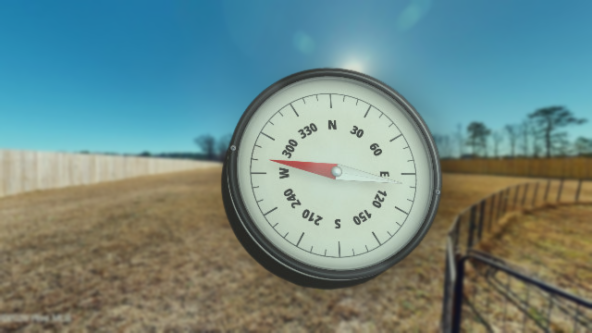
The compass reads 280 °
